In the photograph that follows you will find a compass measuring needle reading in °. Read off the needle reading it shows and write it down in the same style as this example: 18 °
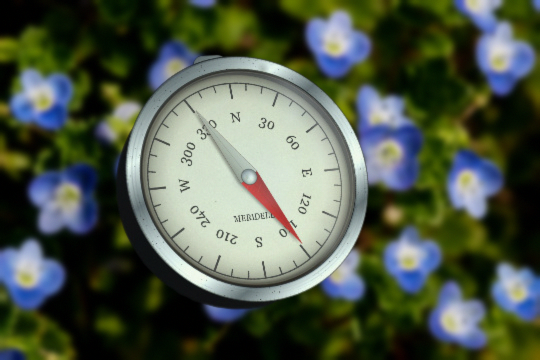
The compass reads 150 °
